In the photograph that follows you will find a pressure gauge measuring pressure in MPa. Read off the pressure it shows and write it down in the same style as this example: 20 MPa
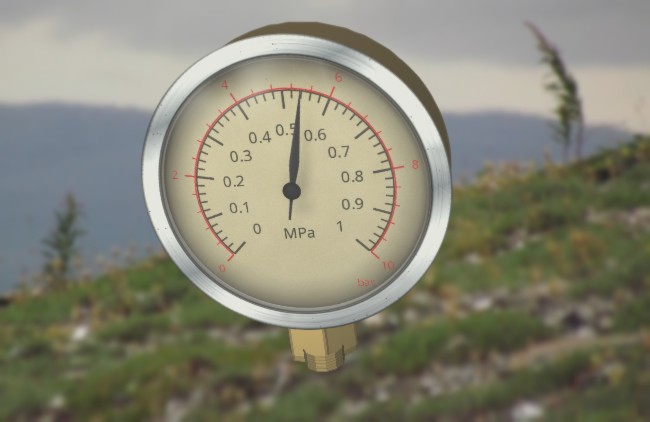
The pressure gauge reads 0.54 MPa
